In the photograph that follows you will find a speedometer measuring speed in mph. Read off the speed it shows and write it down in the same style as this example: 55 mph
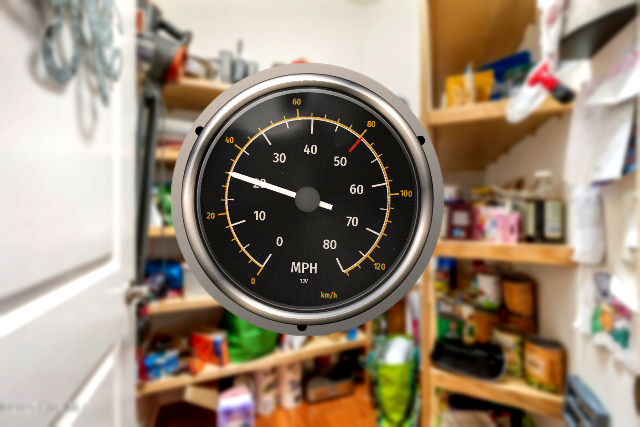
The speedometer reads 20 mph
